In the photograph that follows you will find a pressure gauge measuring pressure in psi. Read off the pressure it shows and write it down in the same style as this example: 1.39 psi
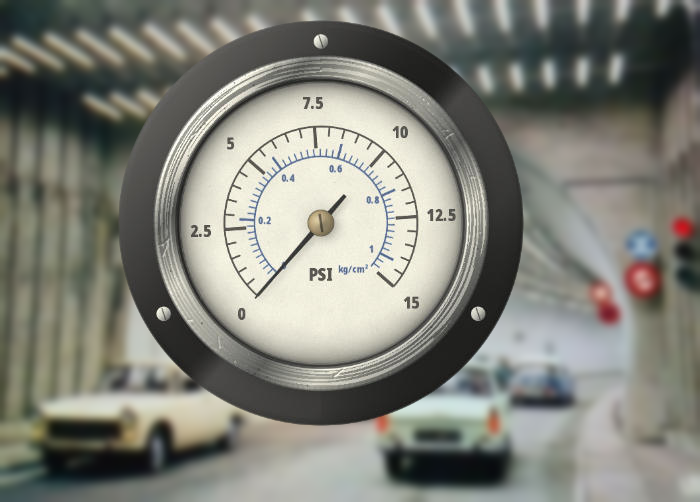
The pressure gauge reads 0 psi
